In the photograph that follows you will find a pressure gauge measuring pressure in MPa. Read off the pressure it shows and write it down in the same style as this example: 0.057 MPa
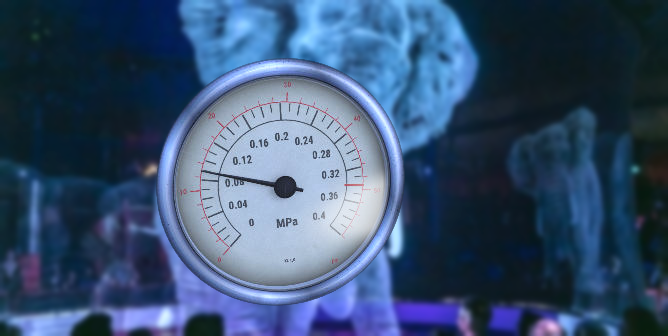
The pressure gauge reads 0.09 MPa
